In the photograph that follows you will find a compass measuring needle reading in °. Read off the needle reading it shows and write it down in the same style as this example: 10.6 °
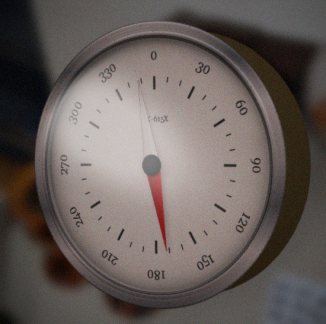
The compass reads 170 °
